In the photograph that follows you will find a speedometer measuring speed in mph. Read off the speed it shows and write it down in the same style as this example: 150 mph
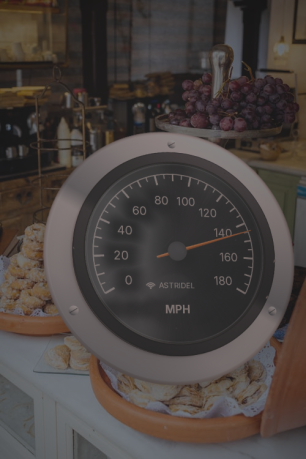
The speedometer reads 145 mph
